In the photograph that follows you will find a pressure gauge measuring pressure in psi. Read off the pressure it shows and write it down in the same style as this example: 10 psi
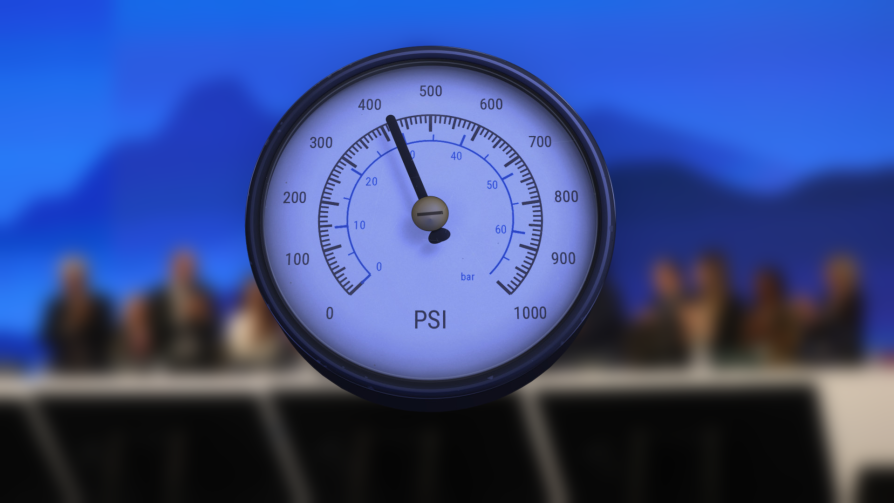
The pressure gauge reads 420 psi
